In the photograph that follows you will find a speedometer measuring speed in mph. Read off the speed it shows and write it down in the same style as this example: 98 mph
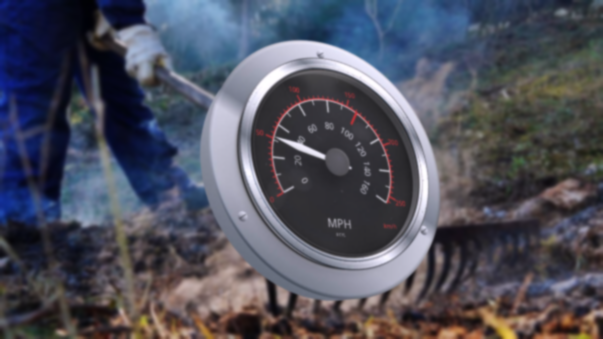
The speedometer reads 30 mph
